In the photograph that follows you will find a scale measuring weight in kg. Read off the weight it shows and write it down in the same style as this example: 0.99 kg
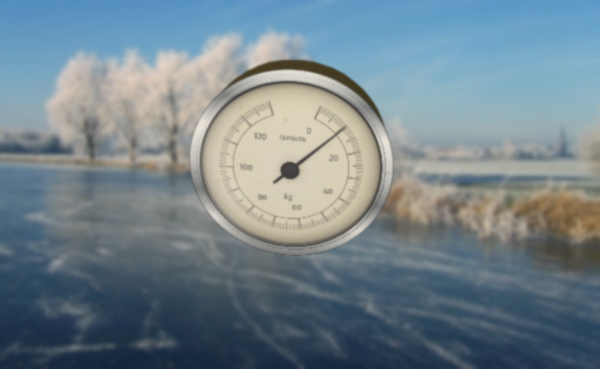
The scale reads 10 kg
